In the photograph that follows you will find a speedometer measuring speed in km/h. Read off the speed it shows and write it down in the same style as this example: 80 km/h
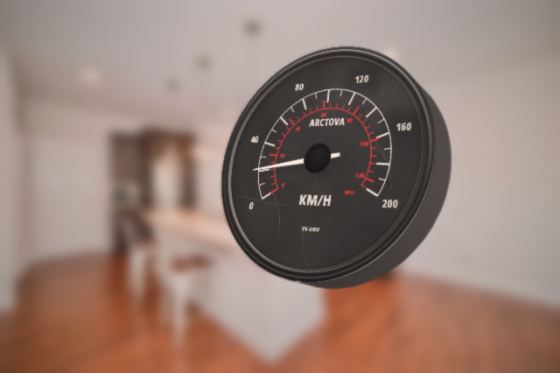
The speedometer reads 20 km/h
